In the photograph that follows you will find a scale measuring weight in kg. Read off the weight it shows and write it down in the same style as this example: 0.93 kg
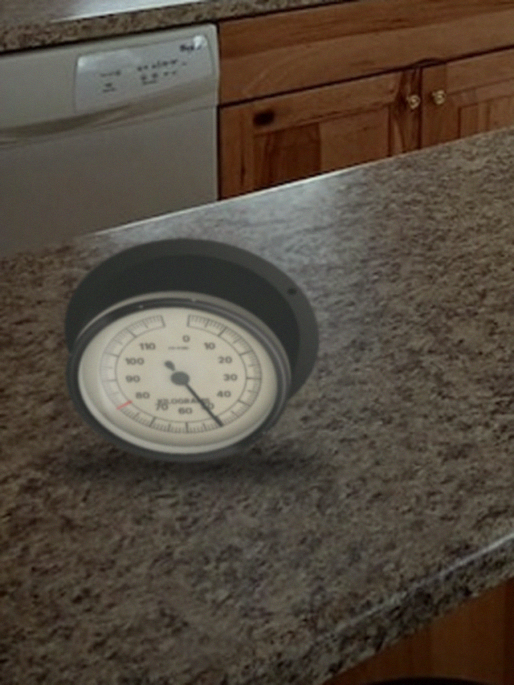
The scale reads 50 kg
